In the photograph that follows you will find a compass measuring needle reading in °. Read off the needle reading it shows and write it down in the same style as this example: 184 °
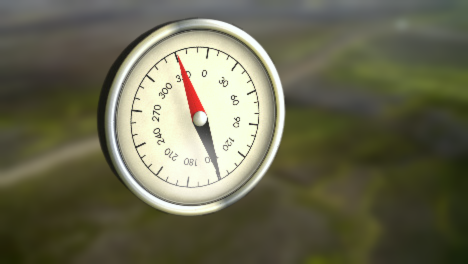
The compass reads 330 °
